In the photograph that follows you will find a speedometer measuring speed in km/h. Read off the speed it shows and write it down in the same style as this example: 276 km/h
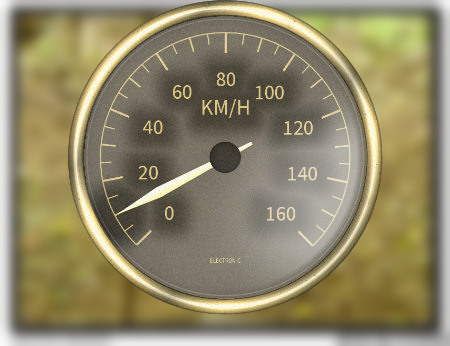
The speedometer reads 10 km/h
